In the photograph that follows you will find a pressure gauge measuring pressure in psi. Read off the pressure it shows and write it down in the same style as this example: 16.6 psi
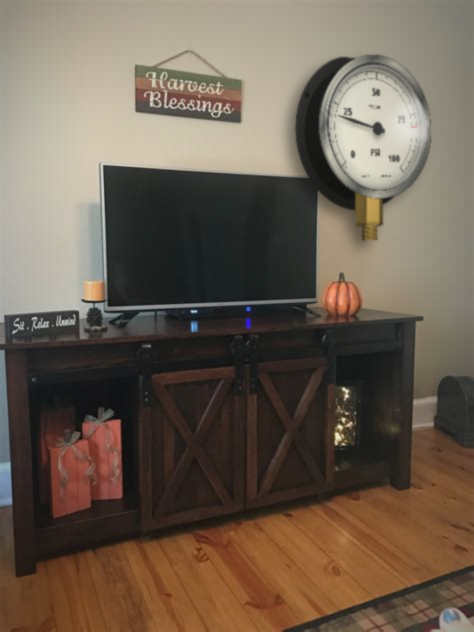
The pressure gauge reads 20 psi
